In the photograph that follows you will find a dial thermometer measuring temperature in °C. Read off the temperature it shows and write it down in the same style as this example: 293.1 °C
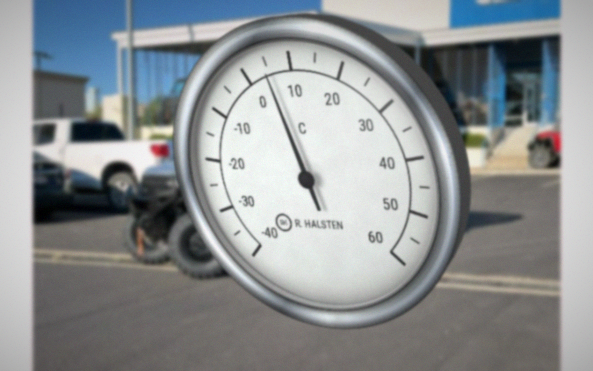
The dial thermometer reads 5 °C
